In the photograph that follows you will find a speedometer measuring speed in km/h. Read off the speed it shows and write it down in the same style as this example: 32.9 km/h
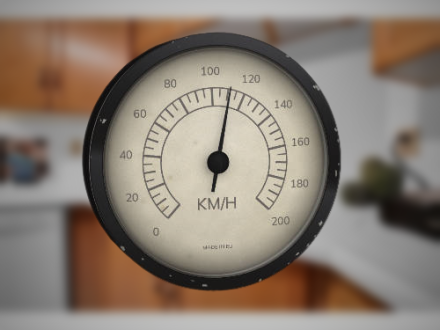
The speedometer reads 110 km/h
